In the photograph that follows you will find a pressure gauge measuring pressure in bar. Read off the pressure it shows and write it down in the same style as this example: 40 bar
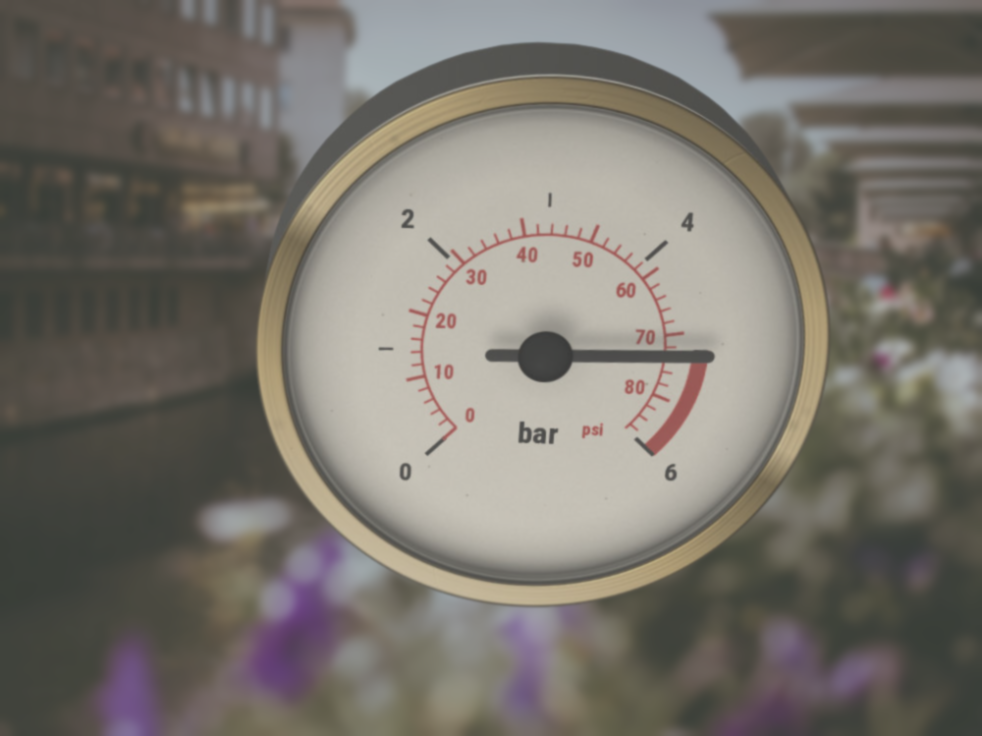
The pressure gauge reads 5 bar
